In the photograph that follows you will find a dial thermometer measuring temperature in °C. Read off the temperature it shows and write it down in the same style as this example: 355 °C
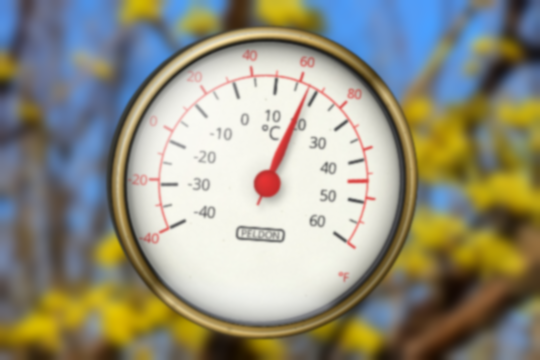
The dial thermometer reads 17.5 °C
